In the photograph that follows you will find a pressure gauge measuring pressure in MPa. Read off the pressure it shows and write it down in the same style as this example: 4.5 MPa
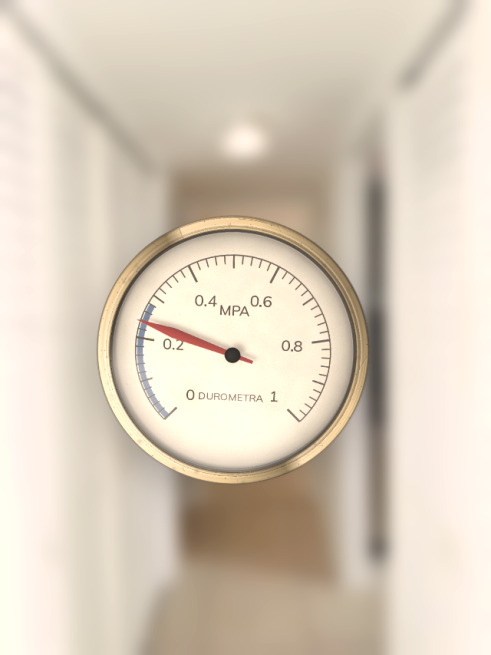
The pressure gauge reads 0.24 MPa
